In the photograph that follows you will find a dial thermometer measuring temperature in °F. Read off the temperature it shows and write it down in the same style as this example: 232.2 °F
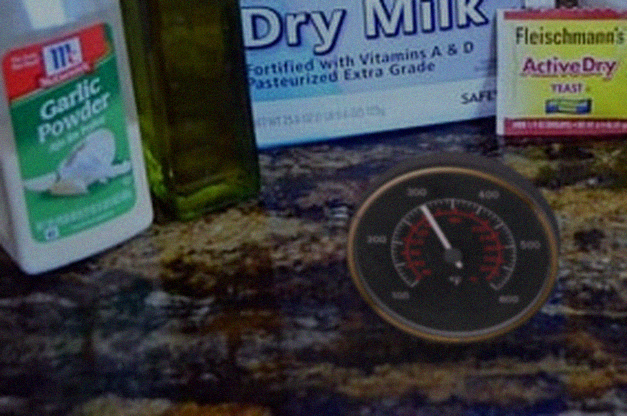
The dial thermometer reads 300 °F
